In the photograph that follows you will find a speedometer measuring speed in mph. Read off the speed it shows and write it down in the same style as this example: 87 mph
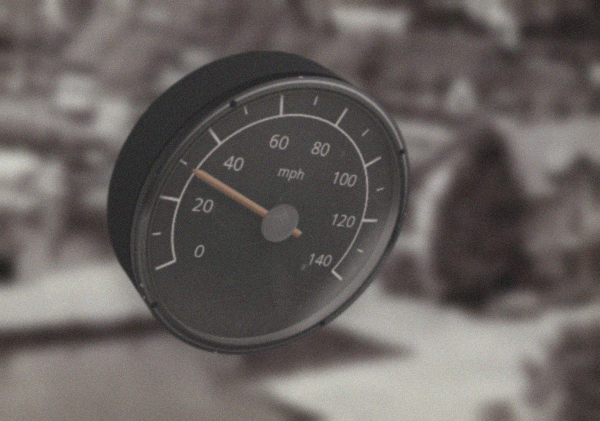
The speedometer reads 30 mph
